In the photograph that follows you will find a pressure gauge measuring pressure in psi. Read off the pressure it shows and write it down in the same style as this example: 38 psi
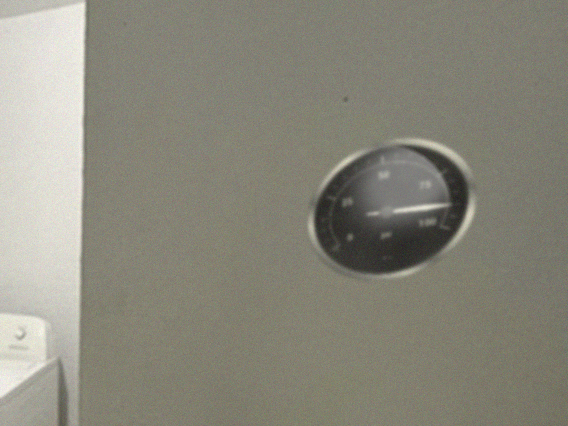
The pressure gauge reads 90 psi
